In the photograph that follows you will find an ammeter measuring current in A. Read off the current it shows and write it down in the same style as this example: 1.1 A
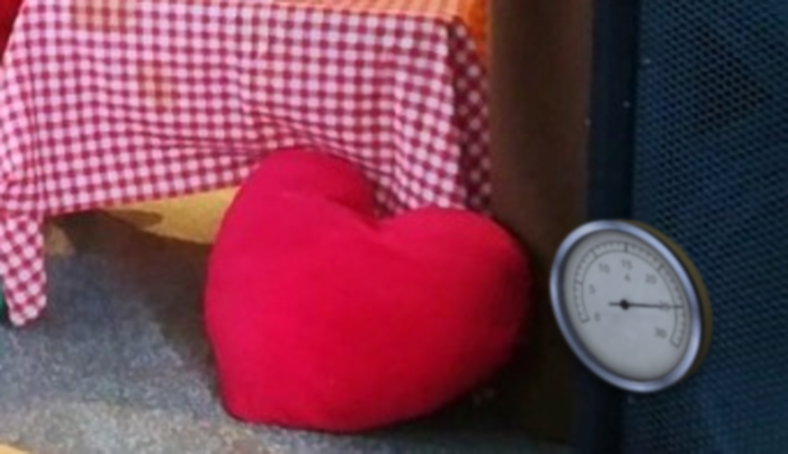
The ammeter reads 25 A
